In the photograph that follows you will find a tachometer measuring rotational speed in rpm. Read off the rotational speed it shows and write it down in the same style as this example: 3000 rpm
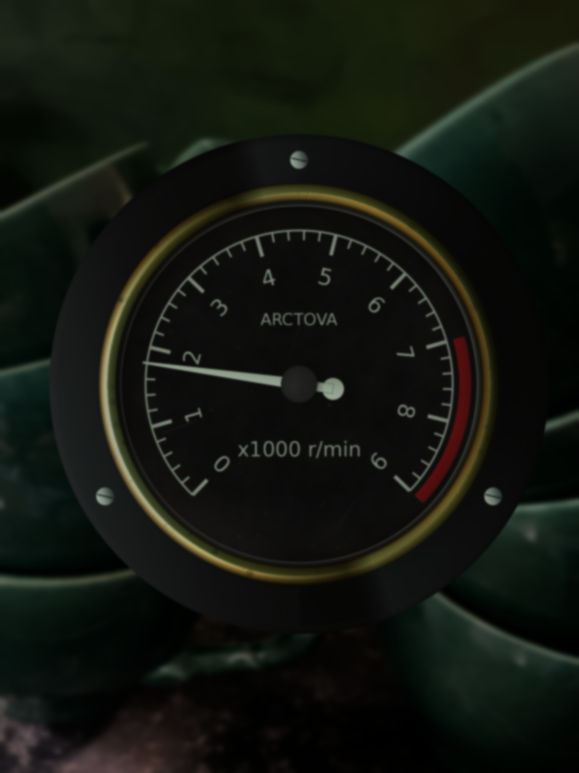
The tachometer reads 1800 rpm
